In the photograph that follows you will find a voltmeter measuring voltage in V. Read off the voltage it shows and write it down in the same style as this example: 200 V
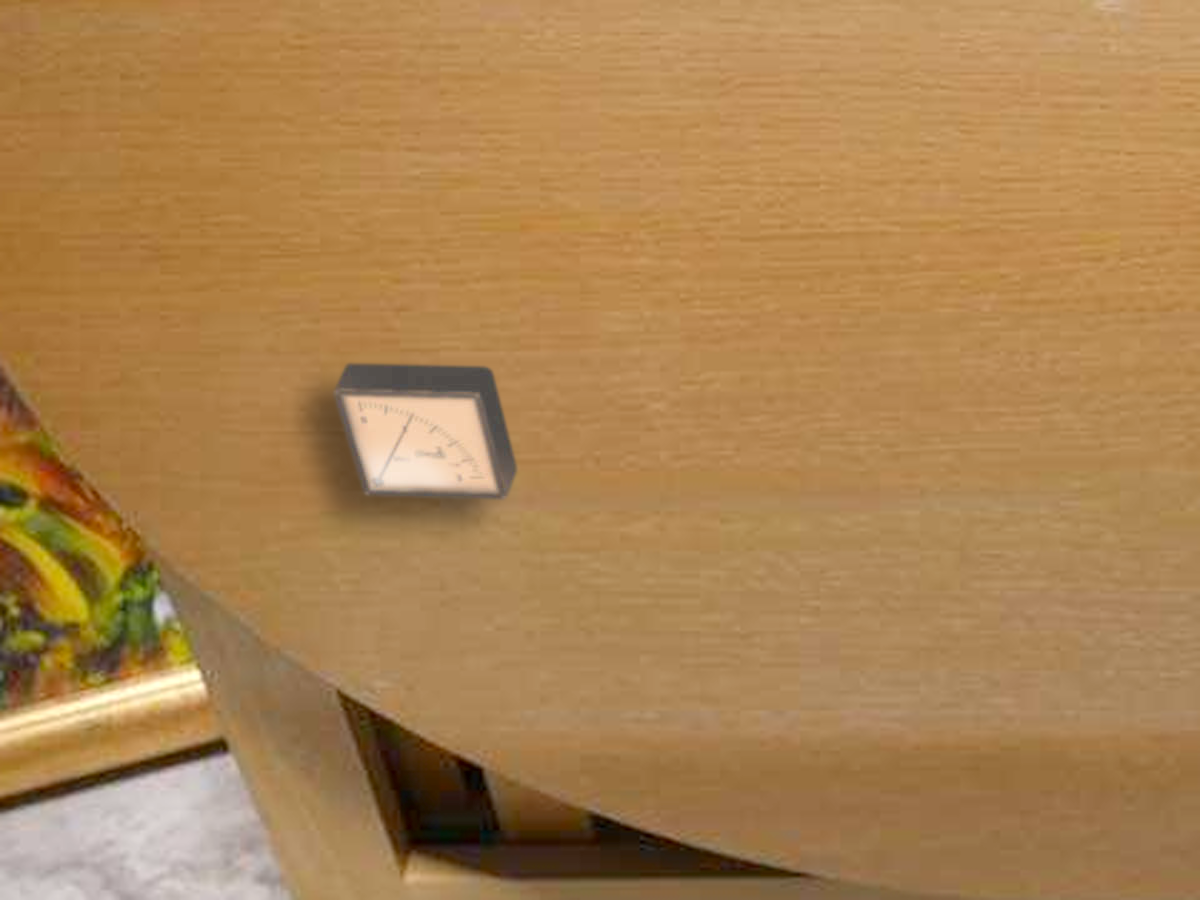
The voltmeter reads 1 V
